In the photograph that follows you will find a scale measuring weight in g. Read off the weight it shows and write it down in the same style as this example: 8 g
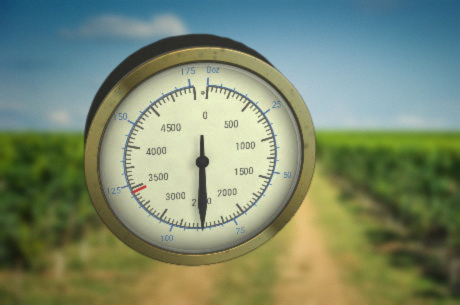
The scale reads 2500 g
